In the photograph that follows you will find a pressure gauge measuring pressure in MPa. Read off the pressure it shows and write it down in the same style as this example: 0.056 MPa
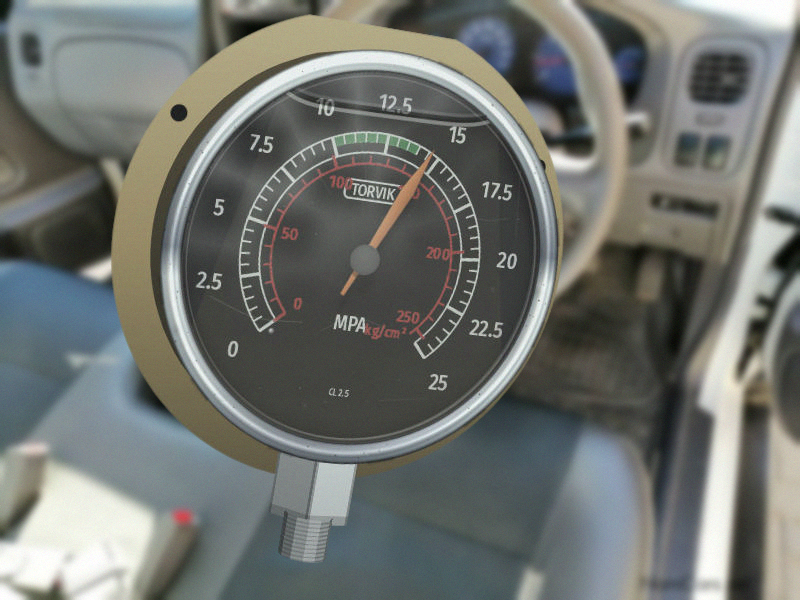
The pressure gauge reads 14.5 MPa
